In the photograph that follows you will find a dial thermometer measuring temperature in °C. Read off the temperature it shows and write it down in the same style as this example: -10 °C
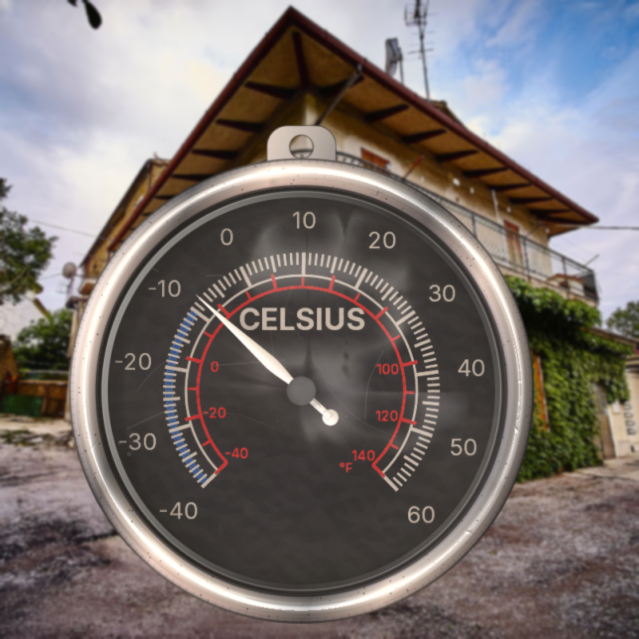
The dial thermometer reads -8 °C
